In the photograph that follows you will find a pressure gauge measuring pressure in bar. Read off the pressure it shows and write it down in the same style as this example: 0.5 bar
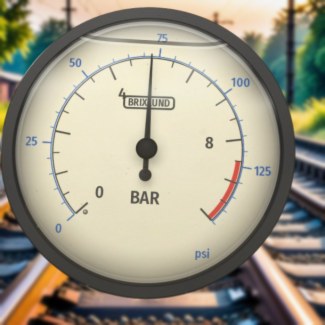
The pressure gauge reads 5 bar
